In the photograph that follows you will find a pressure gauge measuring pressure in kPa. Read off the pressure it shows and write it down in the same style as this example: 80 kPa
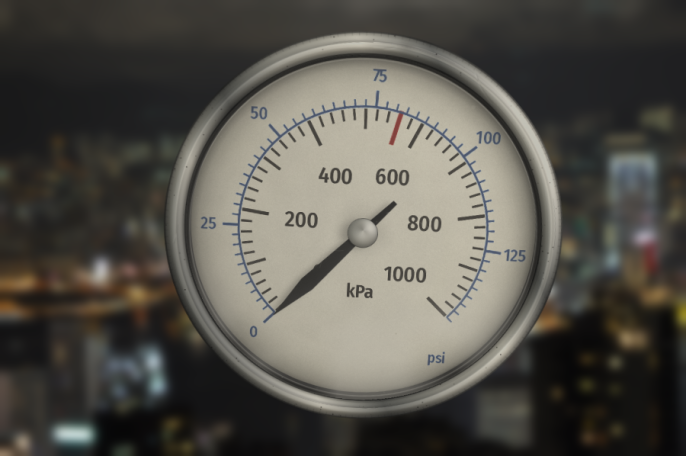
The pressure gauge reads 0 kPa
